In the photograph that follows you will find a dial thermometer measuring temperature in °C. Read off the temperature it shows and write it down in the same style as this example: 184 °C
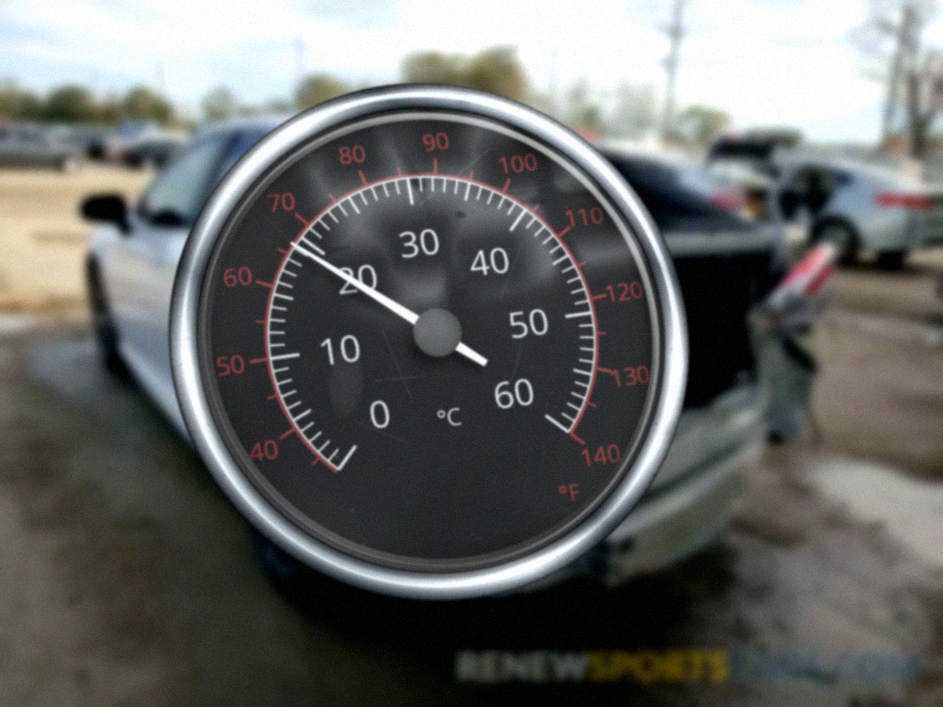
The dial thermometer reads 19 °C
